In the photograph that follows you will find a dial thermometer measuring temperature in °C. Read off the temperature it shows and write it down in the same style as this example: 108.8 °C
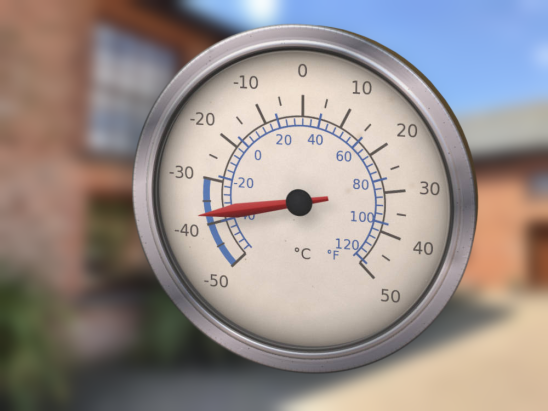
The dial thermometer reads -37.5 °C
